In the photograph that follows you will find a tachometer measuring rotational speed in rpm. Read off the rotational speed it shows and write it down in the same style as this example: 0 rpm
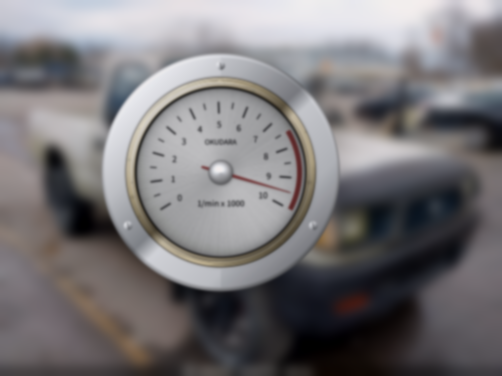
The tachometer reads 9500 rpm
